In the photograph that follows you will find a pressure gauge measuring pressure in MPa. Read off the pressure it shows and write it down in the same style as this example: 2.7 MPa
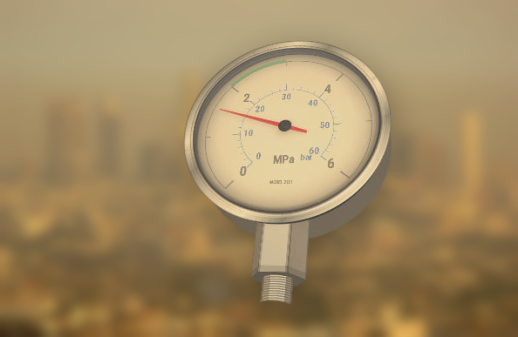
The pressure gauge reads 1.5 MPa
